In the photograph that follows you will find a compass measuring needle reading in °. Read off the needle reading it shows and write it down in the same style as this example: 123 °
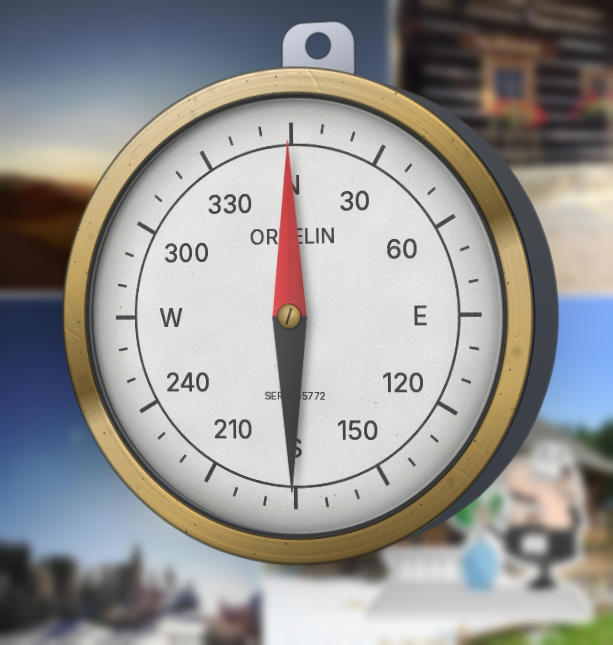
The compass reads 0 °
